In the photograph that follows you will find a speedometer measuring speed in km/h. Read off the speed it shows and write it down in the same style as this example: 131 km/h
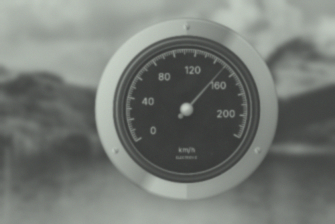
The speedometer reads 150 km/h
